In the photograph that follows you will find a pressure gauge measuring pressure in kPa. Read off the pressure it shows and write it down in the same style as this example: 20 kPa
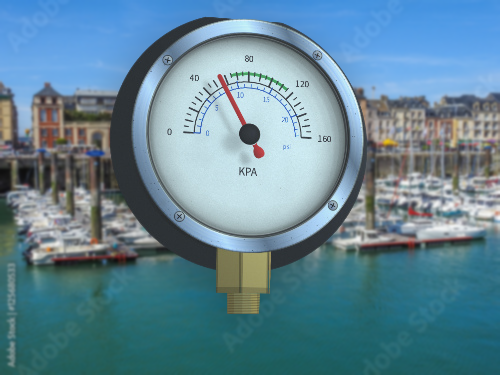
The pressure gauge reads 55 kPa
